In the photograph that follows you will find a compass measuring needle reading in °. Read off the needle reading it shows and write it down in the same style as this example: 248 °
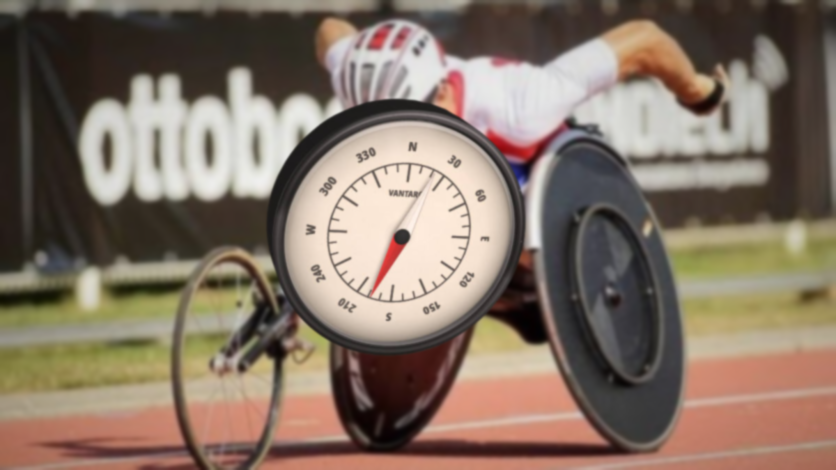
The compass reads 200 °
